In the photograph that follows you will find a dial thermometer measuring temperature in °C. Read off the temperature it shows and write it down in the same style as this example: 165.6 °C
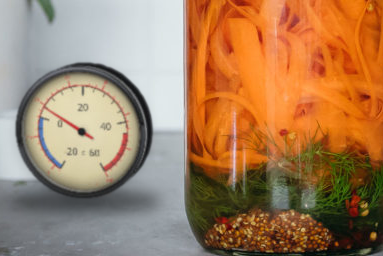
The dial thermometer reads 4 °C
